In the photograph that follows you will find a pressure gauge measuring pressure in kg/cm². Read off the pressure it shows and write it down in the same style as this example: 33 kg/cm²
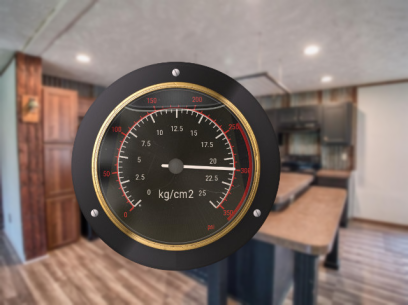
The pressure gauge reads 21 kg/cm²
